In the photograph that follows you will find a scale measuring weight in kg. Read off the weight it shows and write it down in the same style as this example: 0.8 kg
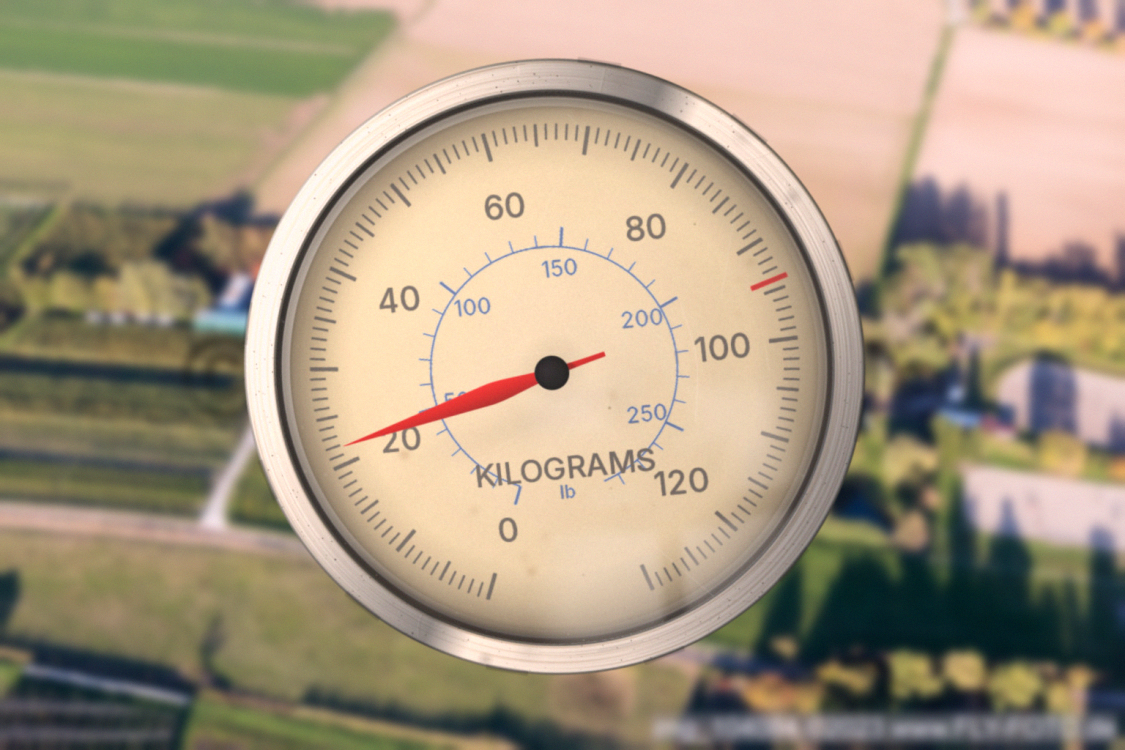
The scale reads 22 kg
